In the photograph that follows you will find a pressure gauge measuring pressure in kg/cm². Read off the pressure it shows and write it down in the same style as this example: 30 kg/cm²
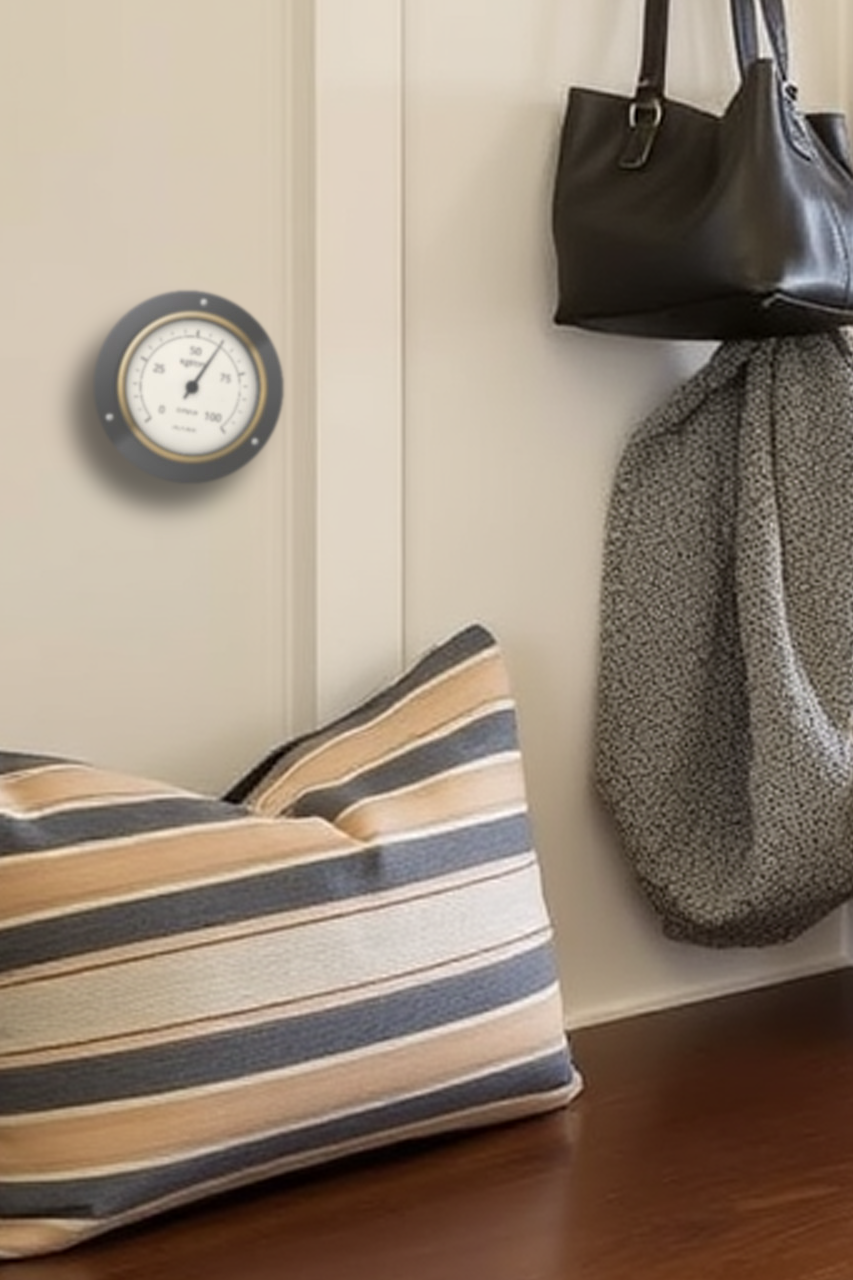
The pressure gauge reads 60 kg/cm²
